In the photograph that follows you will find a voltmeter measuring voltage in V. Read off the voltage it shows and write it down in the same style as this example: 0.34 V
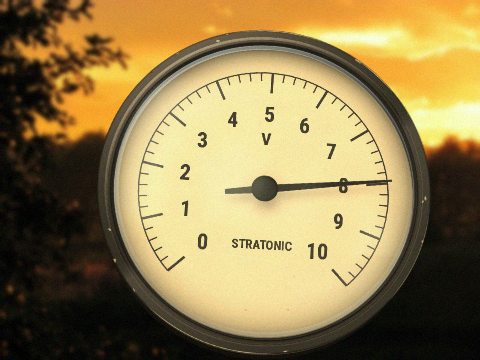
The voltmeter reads 8 V
